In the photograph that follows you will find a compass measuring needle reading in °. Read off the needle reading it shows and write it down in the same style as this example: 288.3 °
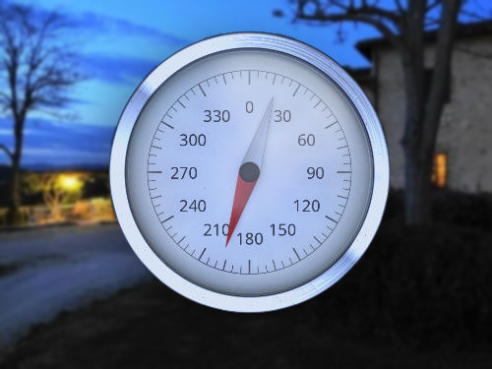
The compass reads 197.5 °
